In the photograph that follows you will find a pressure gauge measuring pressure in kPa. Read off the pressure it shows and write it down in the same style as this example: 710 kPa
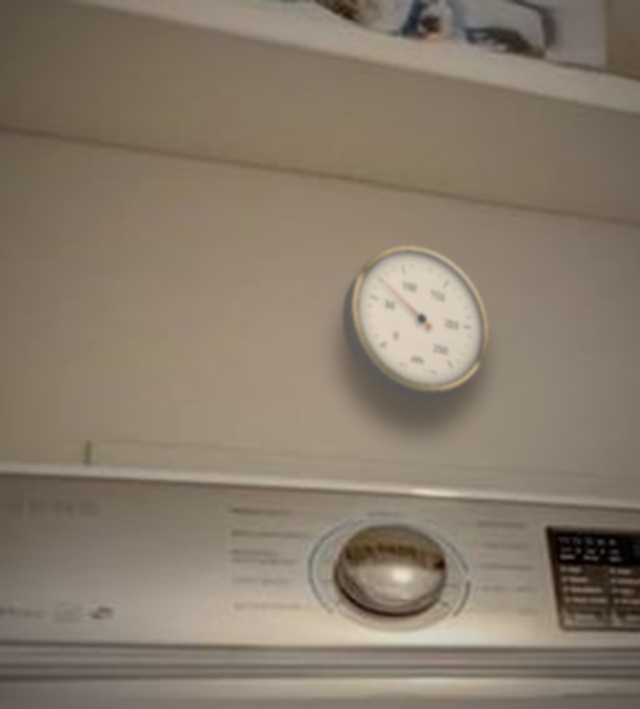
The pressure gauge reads 70 kPa
